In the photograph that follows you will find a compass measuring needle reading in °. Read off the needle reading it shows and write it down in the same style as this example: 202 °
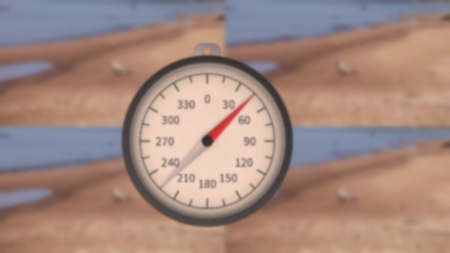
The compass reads 45 °
